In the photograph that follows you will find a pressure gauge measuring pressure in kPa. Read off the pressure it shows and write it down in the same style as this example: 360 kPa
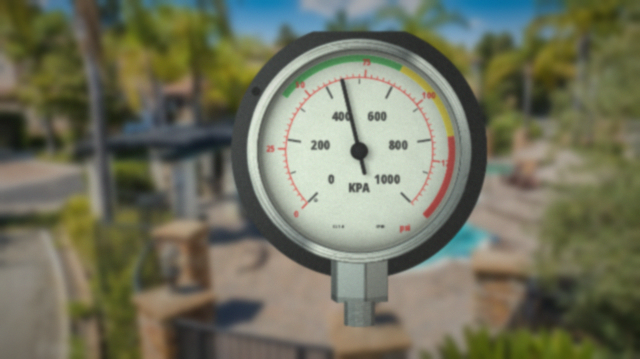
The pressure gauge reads 450 kPa
